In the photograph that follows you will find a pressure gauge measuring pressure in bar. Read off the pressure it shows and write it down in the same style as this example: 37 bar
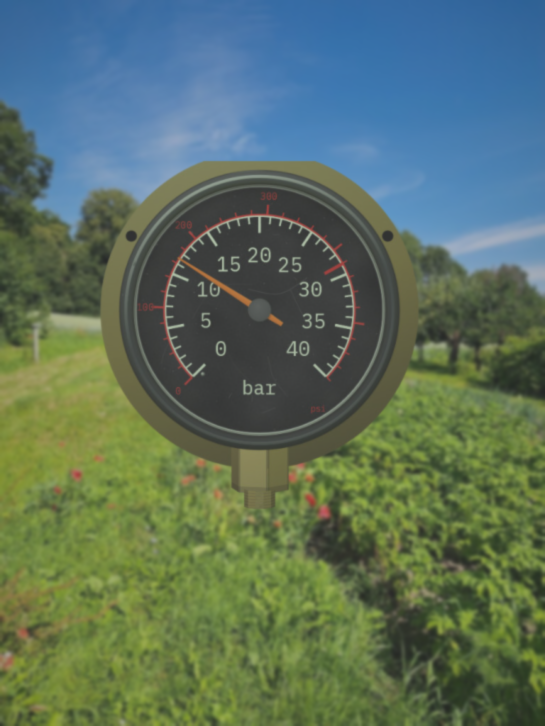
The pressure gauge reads 11.5 bar
